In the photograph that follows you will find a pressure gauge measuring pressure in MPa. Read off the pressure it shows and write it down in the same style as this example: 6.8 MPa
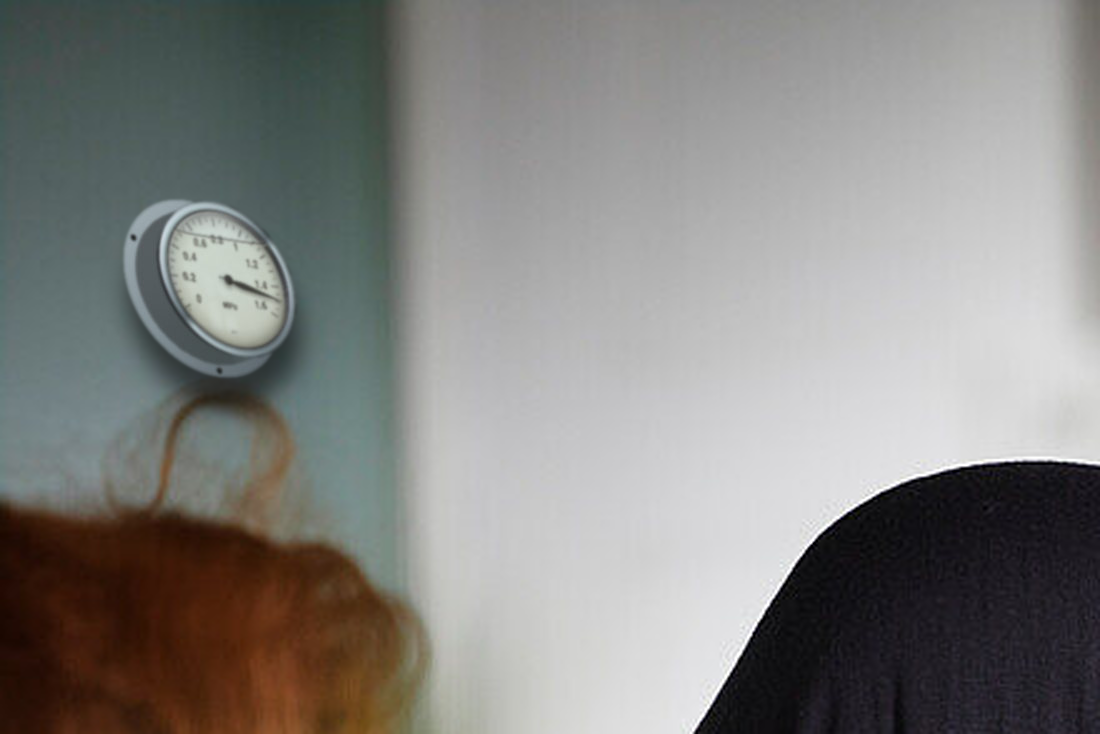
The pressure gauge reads 1.5 MPa
